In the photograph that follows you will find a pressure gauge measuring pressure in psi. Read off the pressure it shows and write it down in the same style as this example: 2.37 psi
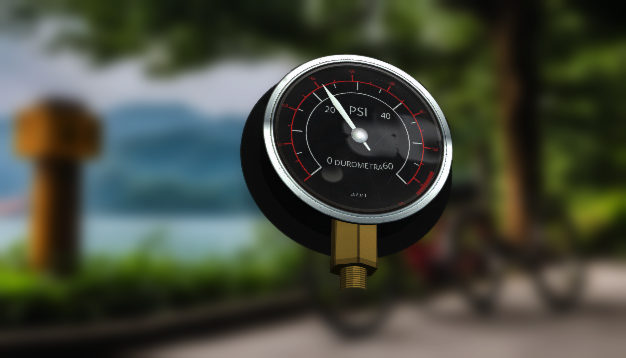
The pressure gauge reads 22.5 psi
